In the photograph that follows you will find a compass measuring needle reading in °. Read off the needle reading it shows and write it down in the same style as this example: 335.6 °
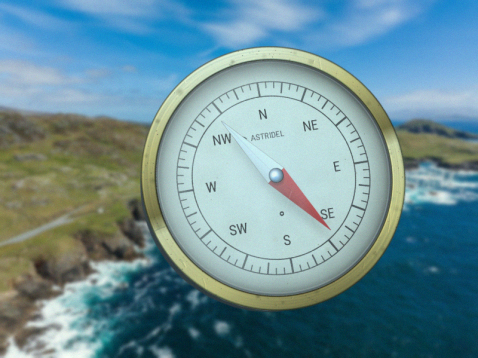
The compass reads 145 °
